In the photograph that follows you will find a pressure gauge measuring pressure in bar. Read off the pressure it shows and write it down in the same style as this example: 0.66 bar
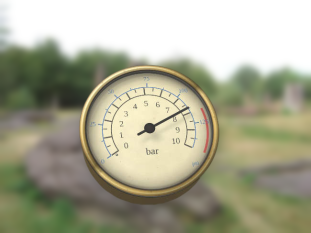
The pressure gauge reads 7.75 bar
